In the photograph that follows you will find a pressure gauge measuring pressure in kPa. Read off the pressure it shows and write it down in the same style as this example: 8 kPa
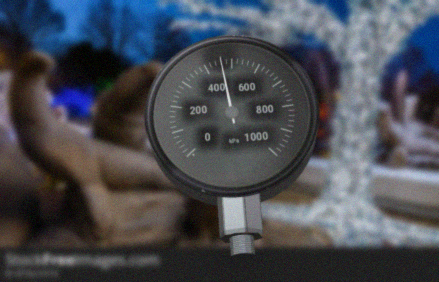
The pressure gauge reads 460 kPa
